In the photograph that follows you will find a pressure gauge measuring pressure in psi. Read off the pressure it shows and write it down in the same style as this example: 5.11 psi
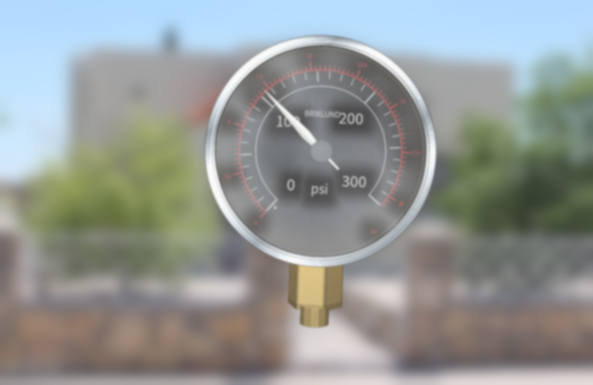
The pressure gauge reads 105 psi
